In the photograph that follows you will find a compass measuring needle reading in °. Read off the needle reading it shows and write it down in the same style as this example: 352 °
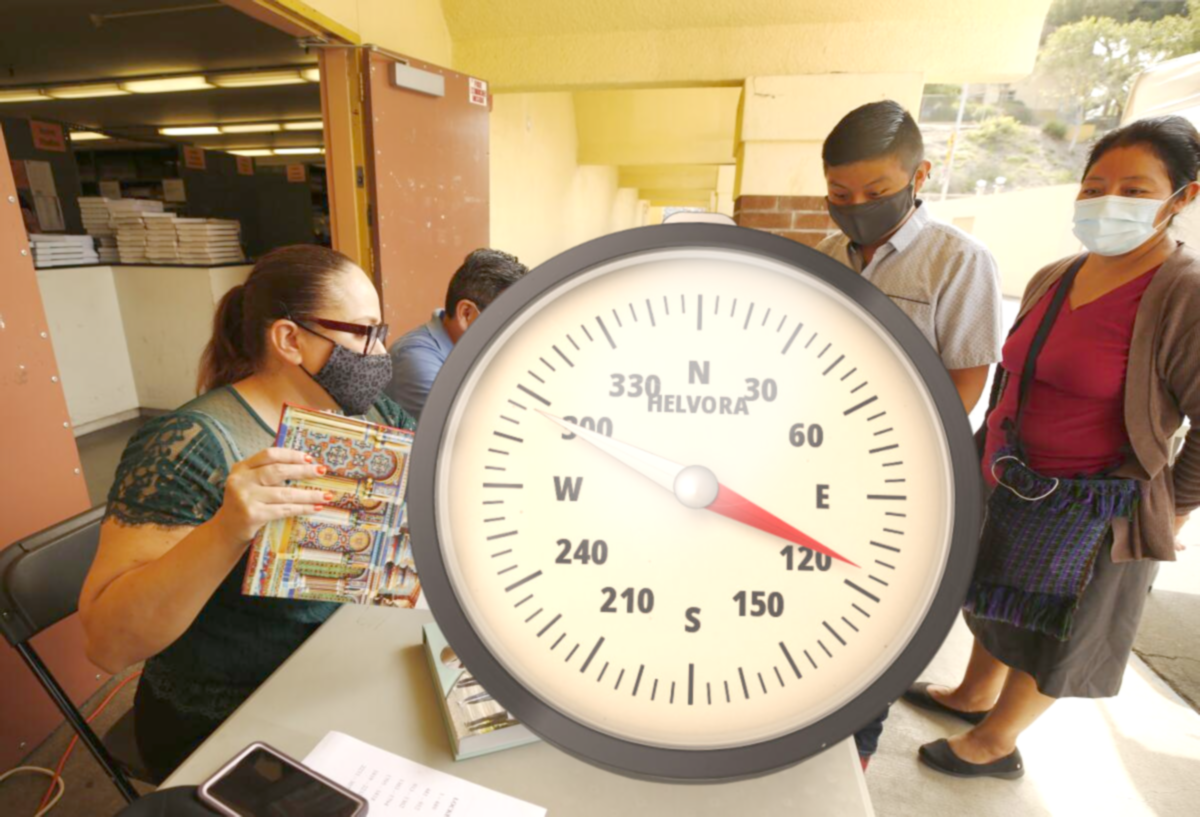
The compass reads 115 °
